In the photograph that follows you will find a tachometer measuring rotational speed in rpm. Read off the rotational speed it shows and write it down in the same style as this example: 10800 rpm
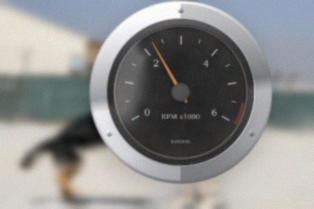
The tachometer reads 2250 rpm
